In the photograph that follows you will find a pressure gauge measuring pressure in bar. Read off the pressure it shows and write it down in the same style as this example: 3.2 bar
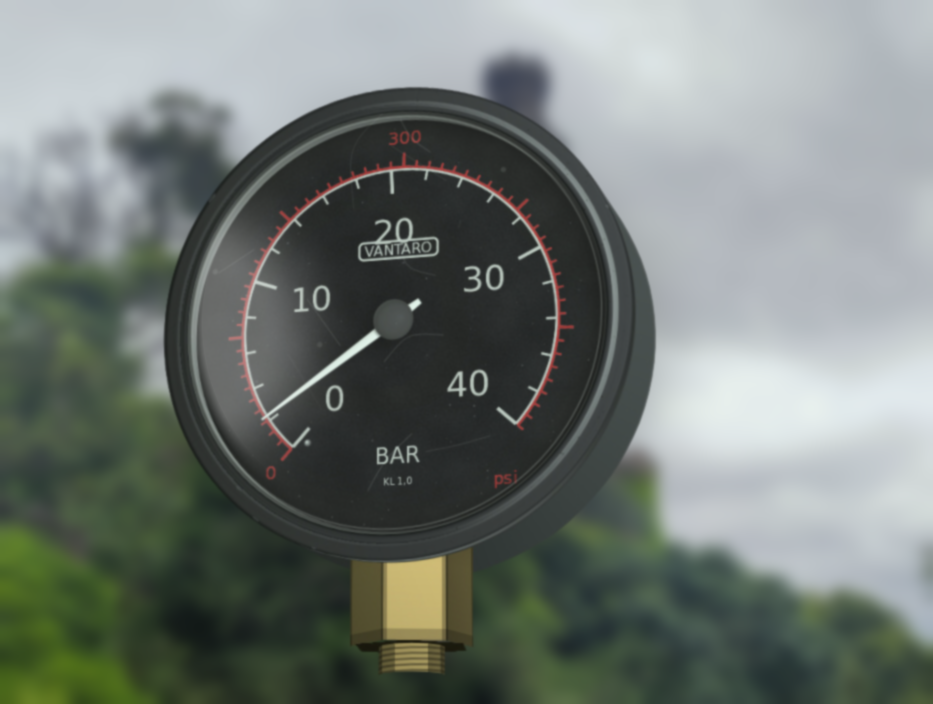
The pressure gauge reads 2 bar
